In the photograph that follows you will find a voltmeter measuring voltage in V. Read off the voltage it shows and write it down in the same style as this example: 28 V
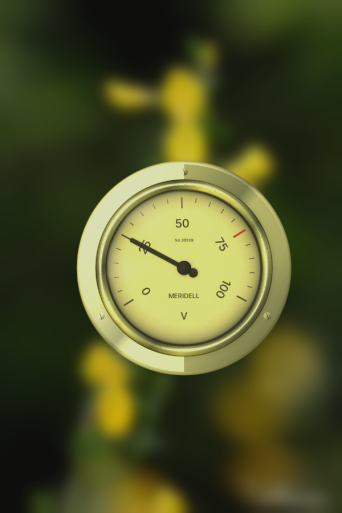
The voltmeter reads 25 V
